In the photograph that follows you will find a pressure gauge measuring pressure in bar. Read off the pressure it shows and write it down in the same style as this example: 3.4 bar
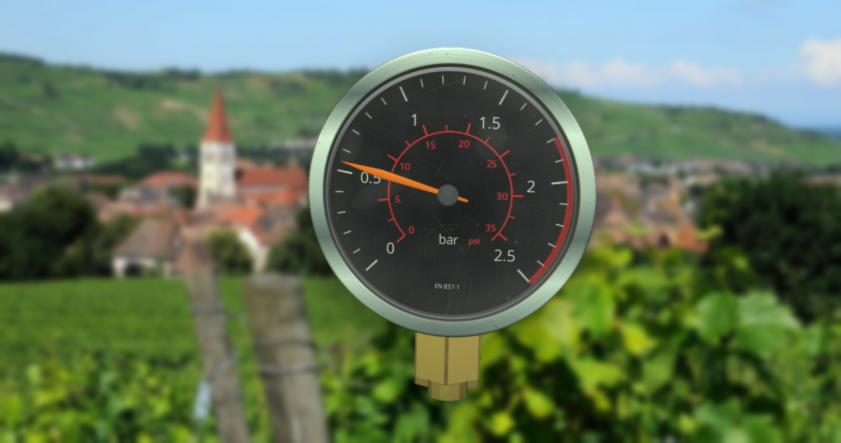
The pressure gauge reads 0.55 bar
